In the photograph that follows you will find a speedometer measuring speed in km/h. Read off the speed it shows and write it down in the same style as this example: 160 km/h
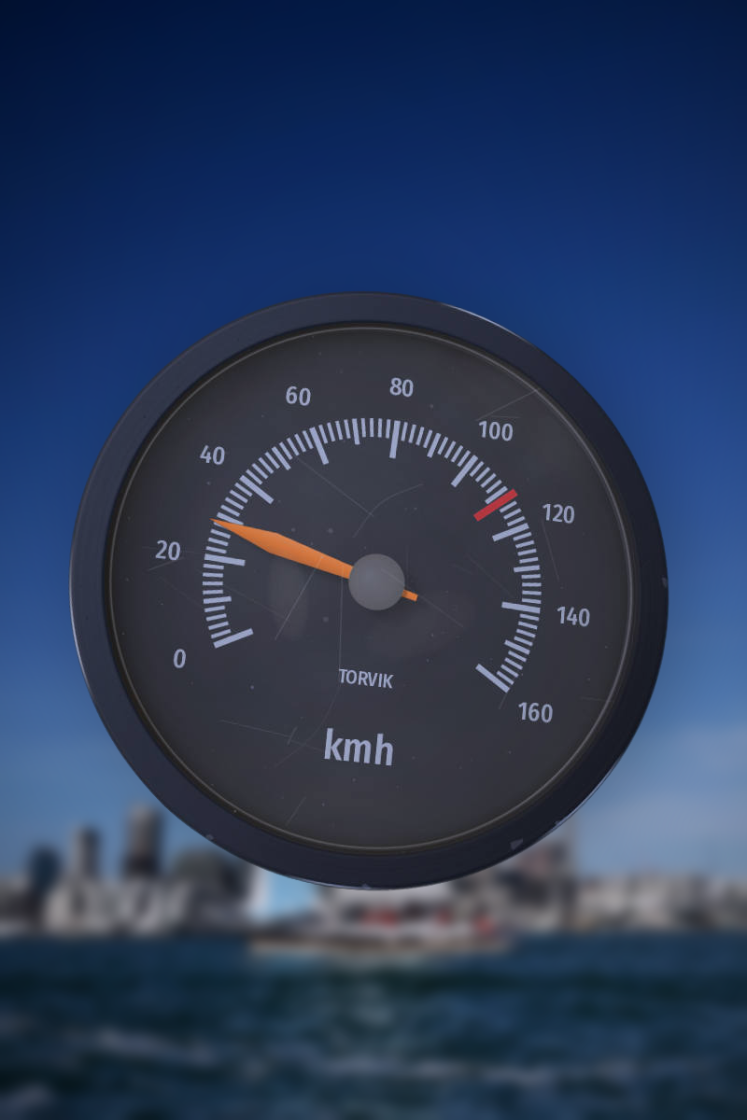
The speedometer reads 28 km/h
